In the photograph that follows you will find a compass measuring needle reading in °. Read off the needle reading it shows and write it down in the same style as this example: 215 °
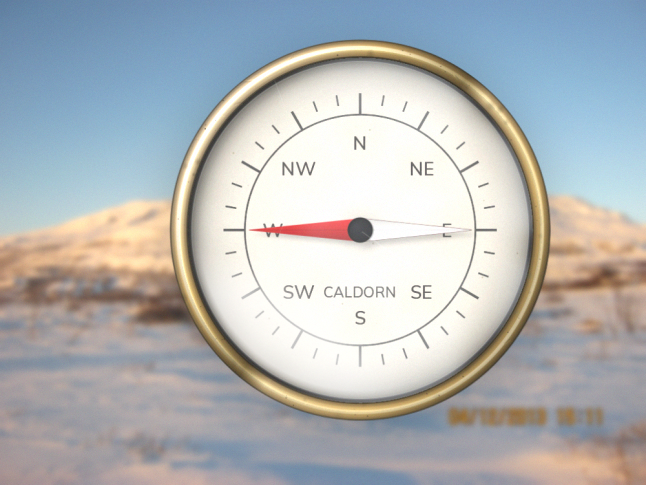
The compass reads 270 °
